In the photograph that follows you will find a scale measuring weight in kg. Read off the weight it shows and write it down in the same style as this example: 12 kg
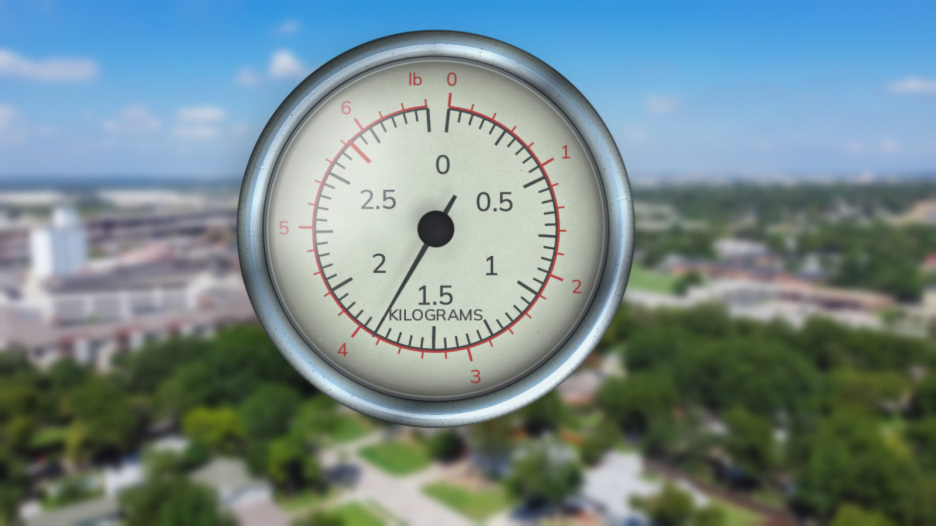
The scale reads 1.75 kg
